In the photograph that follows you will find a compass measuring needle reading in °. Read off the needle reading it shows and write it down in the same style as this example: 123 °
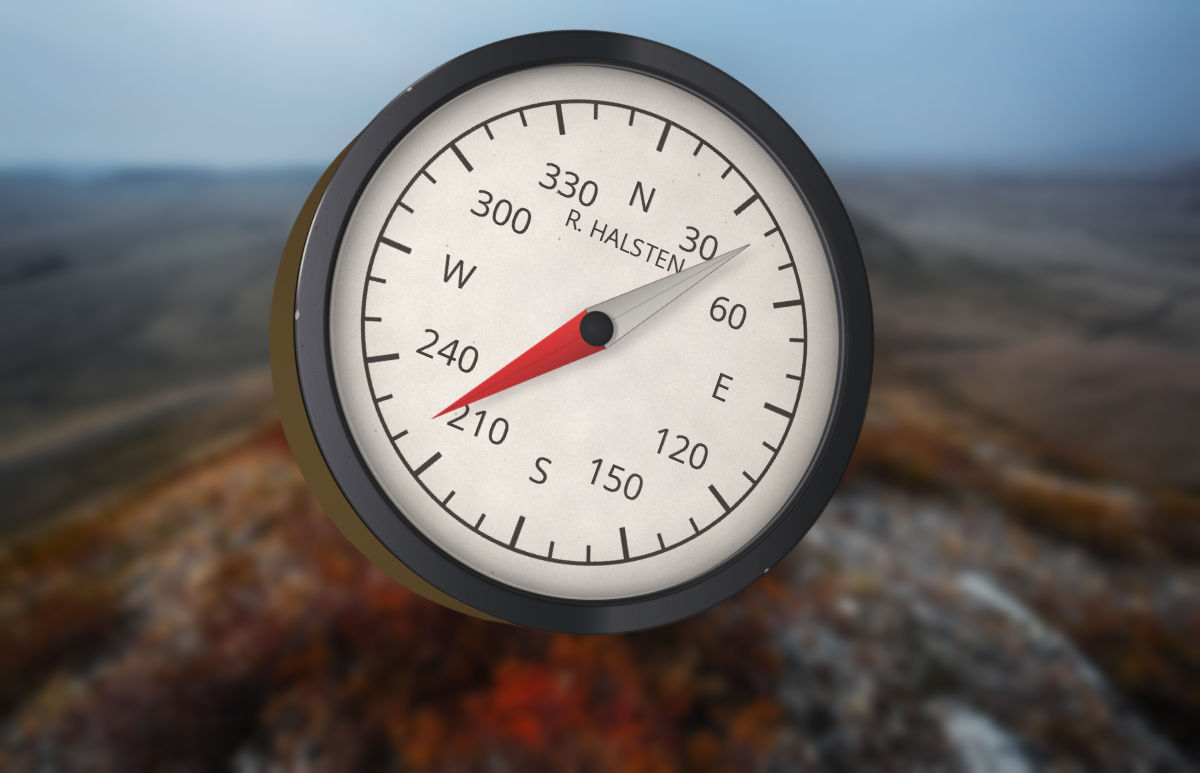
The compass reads 220 °
